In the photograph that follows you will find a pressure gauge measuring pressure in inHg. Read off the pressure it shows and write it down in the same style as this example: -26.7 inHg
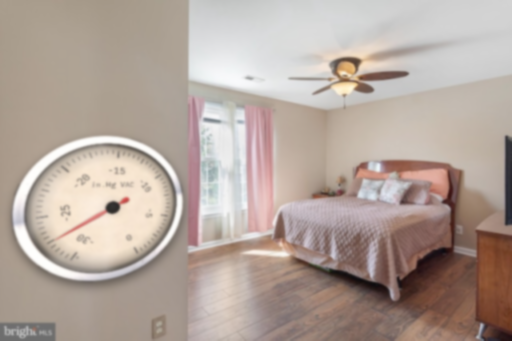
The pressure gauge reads -27.5 inHg
